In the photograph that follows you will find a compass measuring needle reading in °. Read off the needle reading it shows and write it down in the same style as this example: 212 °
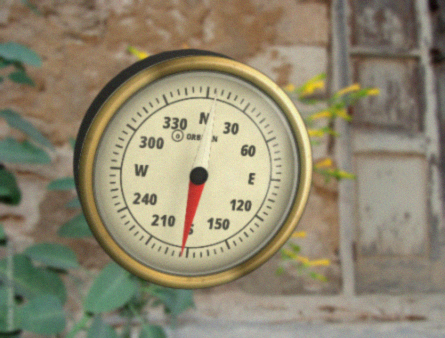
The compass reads 185 °
